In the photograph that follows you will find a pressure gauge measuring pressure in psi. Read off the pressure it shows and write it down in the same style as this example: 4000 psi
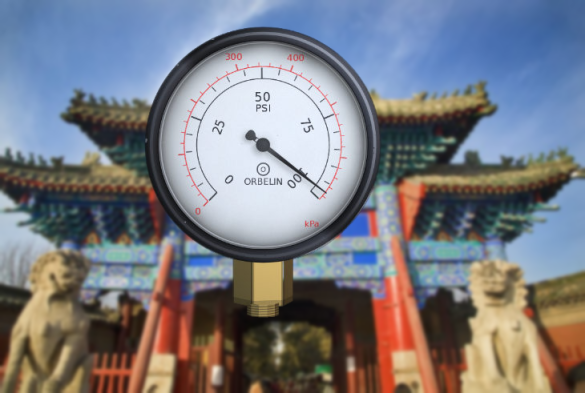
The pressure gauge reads 97.5 psi
